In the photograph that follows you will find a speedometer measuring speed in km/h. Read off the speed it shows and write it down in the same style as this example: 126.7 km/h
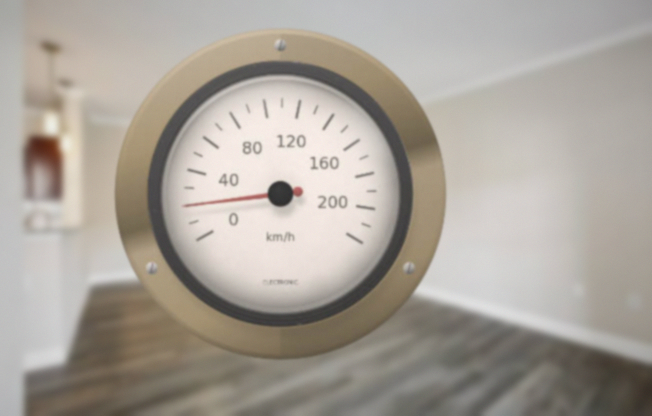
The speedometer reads 20 km/h
